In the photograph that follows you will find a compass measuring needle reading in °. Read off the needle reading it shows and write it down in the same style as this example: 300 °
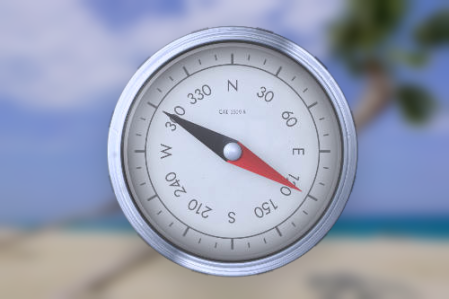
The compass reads 120 °
